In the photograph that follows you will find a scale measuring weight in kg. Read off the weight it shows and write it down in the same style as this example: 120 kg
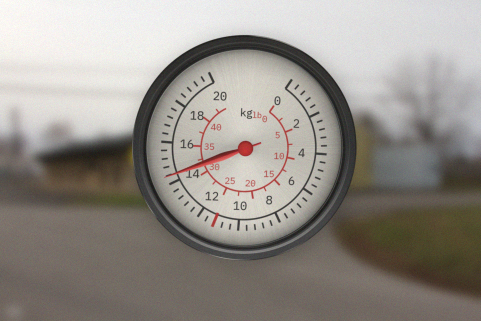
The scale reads 14.4 kg
